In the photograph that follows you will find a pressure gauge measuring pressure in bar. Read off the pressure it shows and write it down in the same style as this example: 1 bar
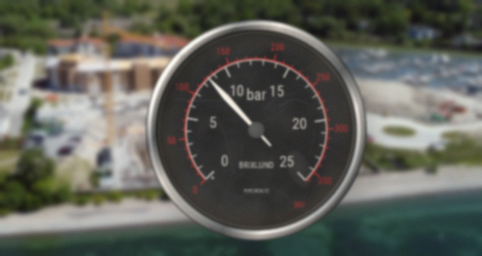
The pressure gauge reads 8.5 bar
